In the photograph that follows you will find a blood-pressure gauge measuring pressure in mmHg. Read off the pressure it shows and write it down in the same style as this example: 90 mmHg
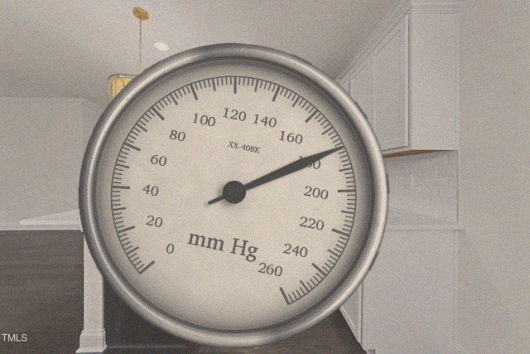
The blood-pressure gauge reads 180 mmHg
